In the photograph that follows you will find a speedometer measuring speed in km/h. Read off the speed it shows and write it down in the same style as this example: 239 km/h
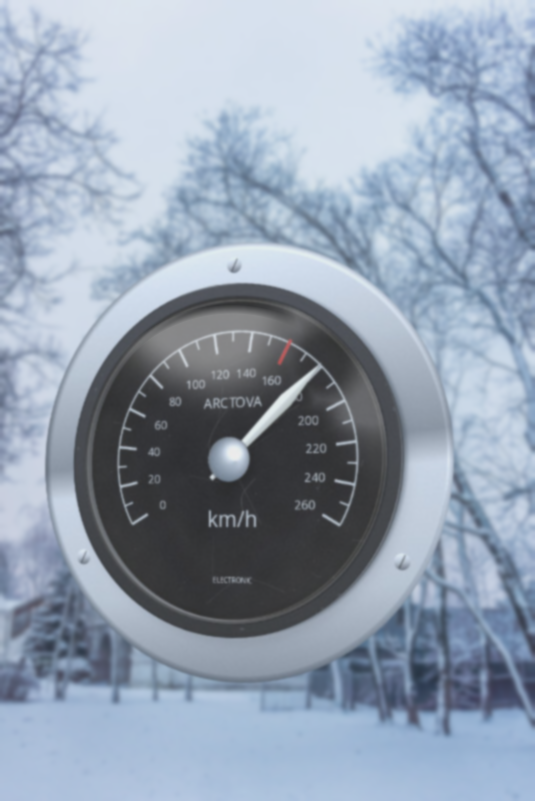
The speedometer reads 180 km/h
